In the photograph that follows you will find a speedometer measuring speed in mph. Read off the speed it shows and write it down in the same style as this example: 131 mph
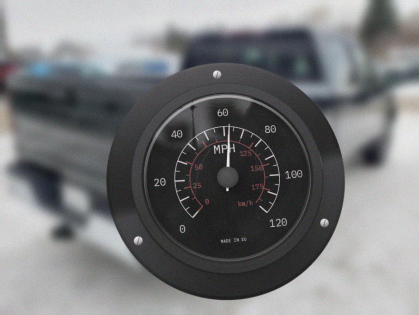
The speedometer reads 62.5 mph
